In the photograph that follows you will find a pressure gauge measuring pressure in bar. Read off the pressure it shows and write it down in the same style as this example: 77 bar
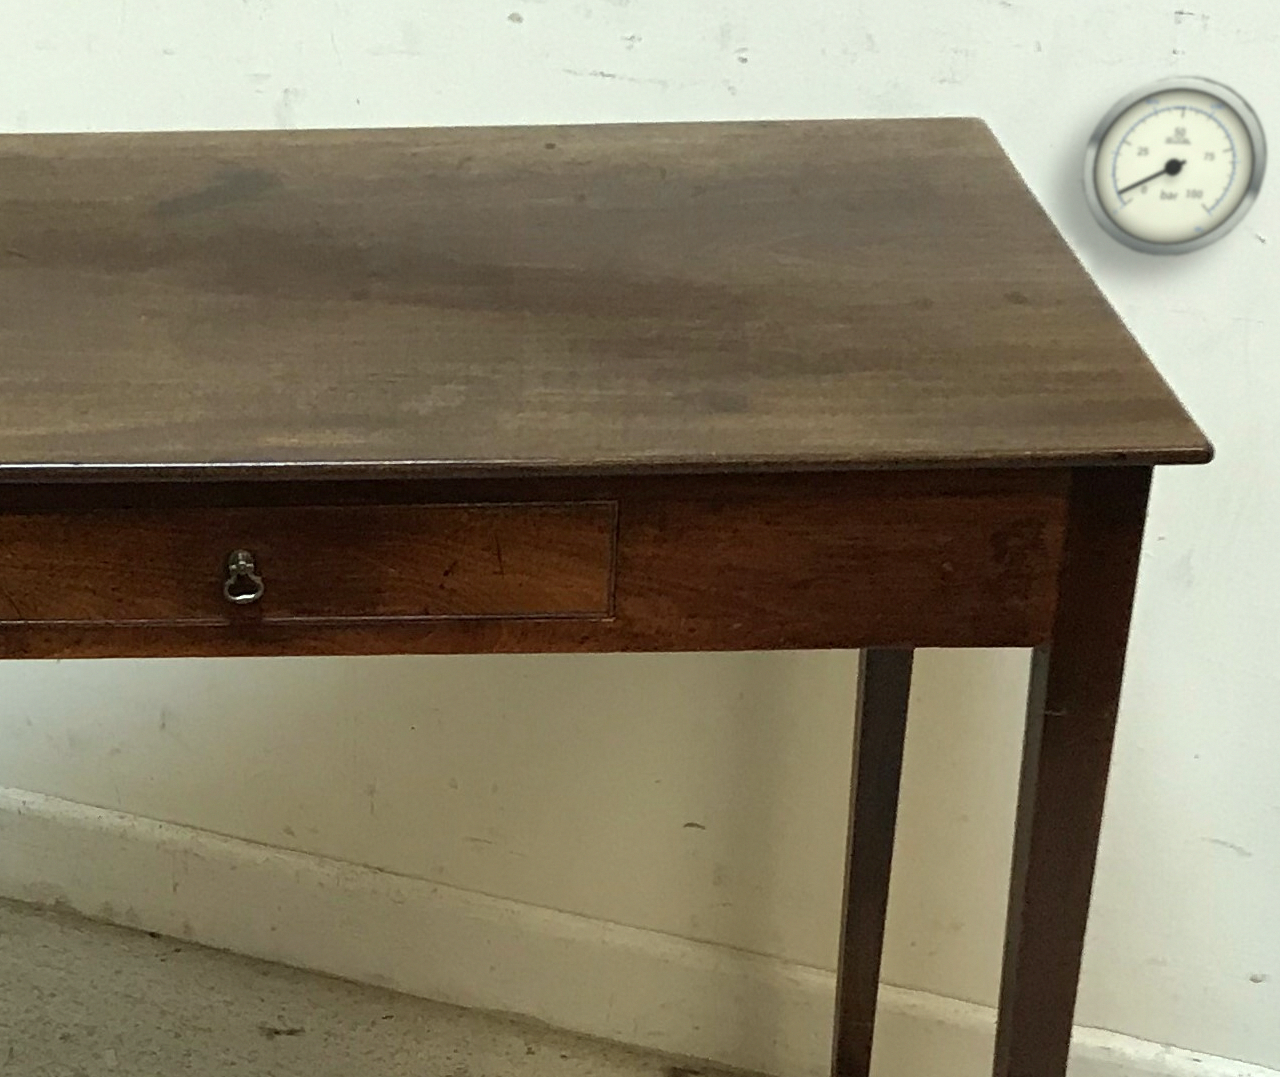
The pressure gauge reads 5 bar
